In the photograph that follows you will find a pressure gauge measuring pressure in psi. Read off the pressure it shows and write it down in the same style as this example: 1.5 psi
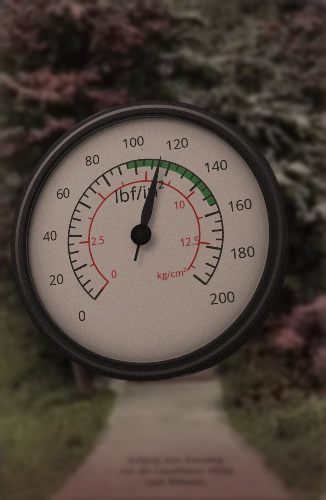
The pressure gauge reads 115 psi
